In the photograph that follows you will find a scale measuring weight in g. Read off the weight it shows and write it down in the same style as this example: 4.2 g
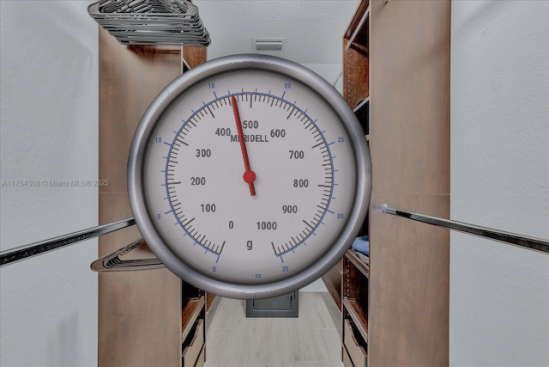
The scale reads 460 g
